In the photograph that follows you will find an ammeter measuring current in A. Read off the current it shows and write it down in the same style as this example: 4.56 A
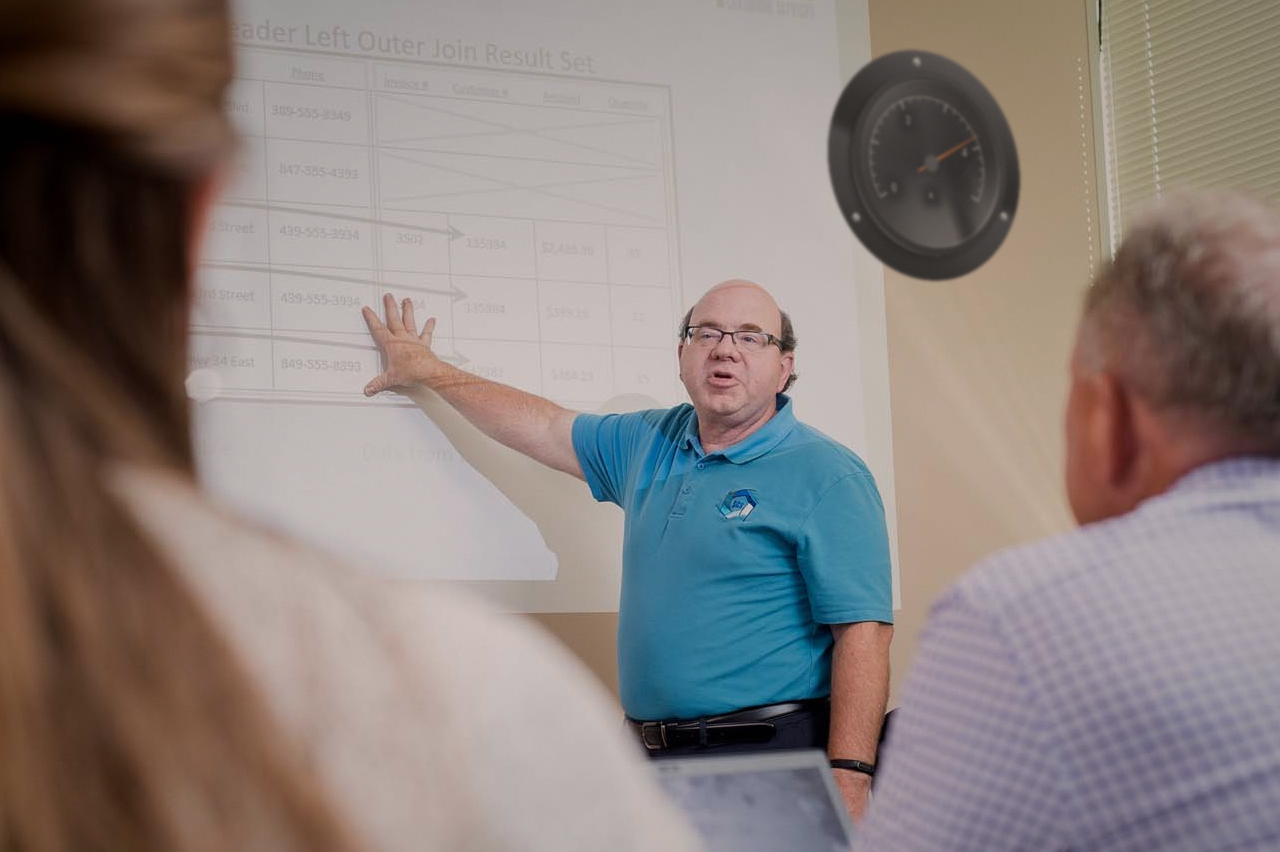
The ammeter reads 3.8 A
